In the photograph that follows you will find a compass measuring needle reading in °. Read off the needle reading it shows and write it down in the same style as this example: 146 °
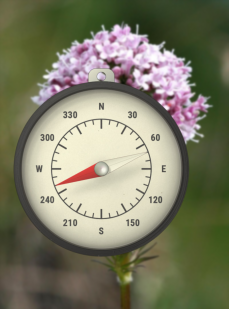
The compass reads 250 °
